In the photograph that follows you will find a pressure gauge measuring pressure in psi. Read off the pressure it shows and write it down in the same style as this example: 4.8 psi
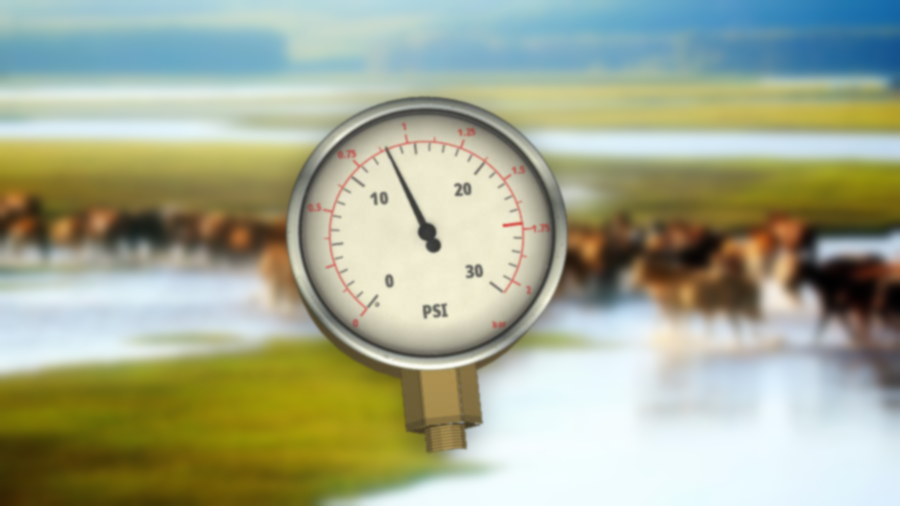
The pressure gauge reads 13 psi
